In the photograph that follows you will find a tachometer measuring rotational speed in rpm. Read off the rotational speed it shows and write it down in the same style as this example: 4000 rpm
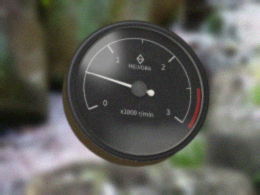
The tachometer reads 500 rpm
